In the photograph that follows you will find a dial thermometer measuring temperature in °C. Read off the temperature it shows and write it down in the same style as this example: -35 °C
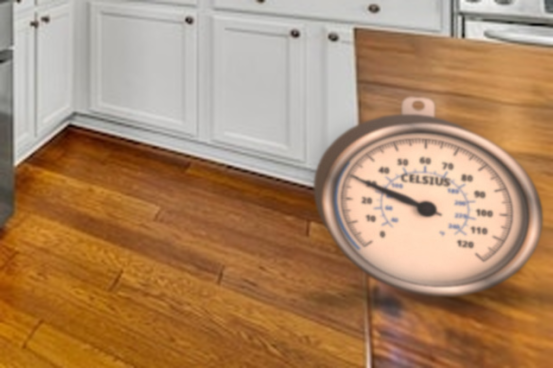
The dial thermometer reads 30 °C
